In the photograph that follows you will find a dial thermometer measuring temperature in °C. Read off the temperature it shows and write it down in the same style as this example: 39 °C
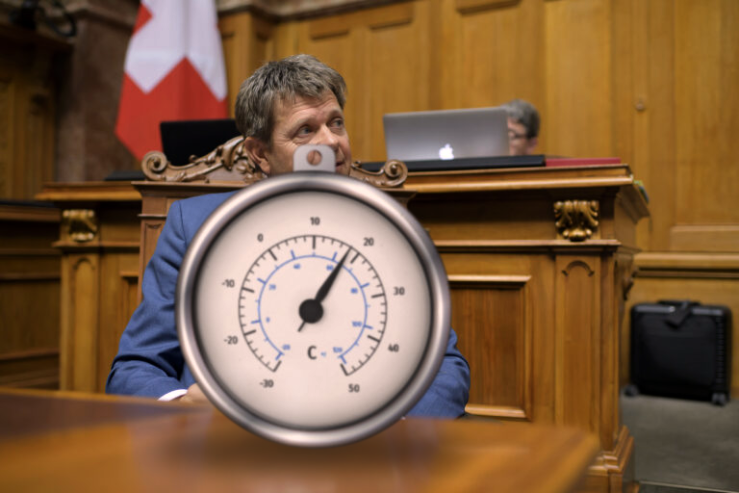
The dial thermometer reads 18 °C
